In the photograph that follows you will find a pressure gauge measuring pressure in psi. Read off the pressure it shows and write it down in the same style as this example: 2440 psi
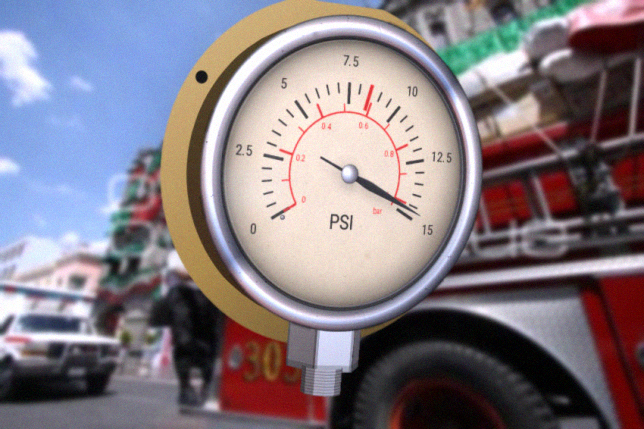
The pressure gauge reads 14.75 psi
